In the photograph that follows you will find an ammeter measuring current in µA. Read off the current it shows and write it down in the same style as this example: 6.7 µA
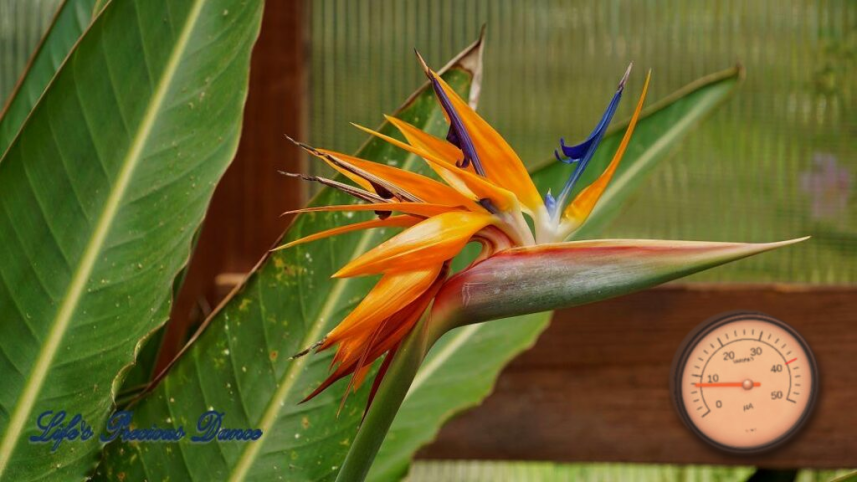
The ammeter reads 8 µA
